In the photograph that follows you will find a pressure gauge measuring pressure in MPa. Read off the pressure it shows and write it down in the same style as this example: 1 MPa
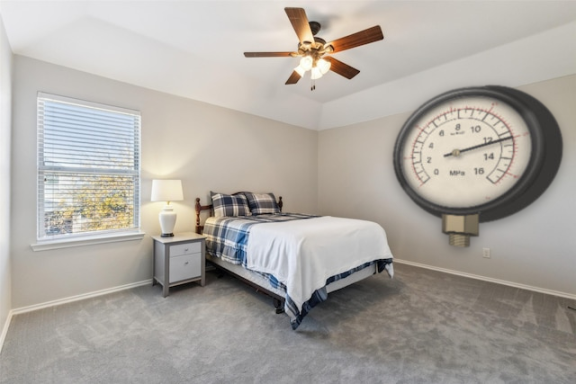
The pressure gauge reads 12.5 MPa
